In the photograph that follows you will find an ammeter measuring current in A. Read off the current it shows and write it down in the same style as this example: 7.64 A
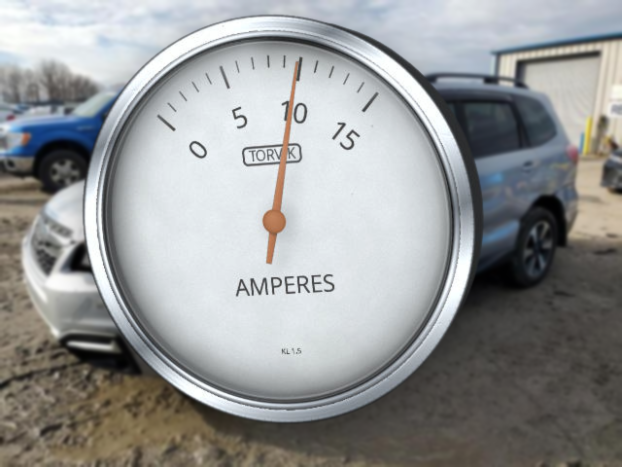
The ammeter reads 10 A
